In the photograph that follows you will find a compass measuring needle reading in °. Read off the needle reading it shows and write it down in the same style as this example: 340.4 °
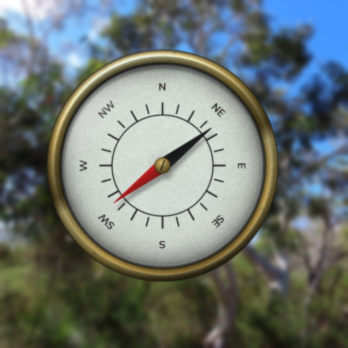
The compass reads 232.5 °
